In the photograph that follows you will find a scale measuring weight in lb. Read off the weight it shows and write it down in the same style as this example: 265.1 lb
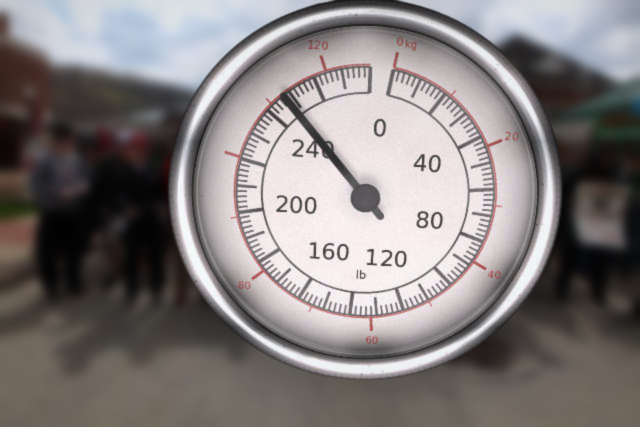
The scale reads 248 lb
